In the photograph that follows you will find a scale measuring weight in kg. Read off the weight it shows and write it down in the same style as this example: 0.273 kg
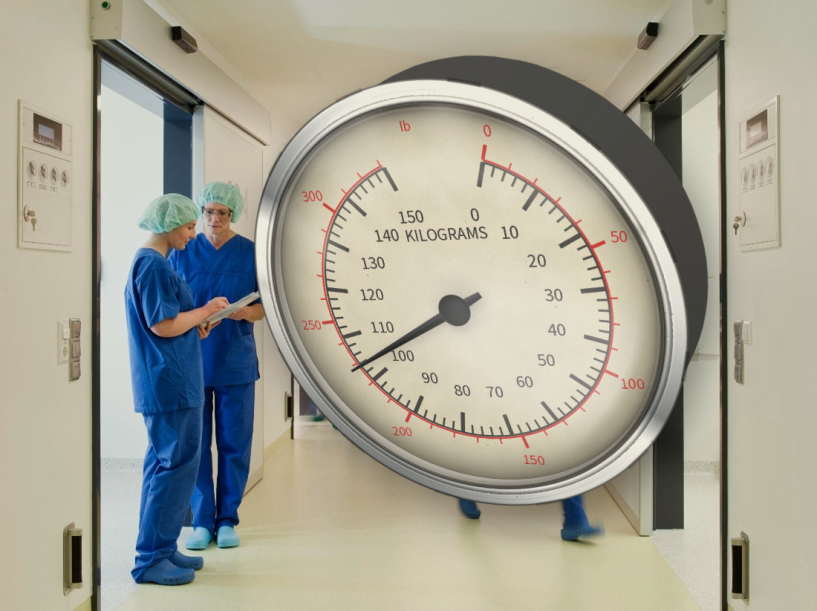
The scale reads 104 kg
